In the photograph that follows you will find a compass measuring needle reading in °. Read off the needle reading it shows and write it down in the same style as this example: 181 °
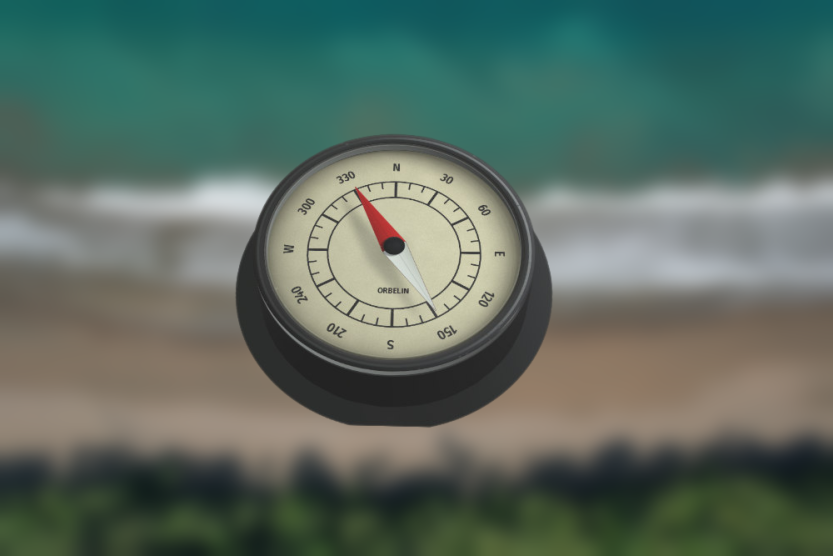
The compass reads 330 °
